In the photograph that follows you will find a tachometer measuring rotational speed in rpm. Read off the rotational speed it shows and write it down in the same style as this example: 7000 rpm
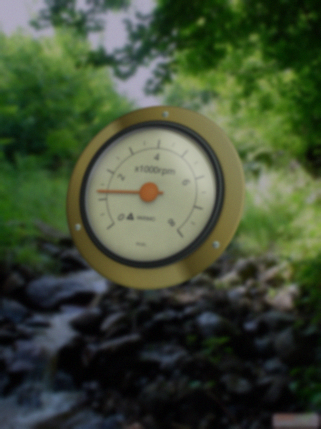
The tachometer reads 1250 rpm
